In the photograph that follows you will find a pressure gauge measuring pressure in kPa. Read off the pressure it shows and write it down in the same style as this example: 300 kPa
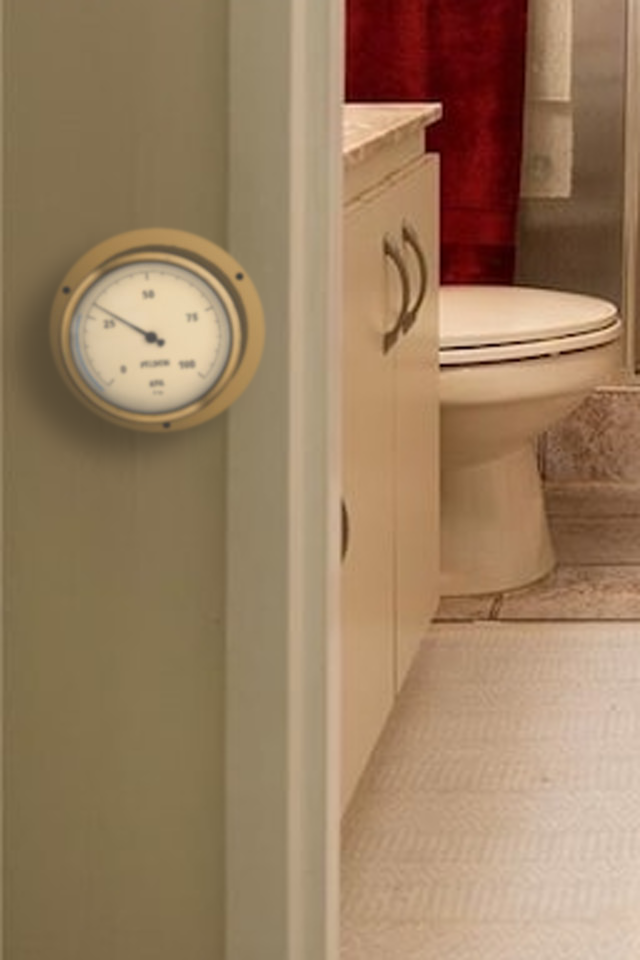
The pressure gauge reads 30 kPa
